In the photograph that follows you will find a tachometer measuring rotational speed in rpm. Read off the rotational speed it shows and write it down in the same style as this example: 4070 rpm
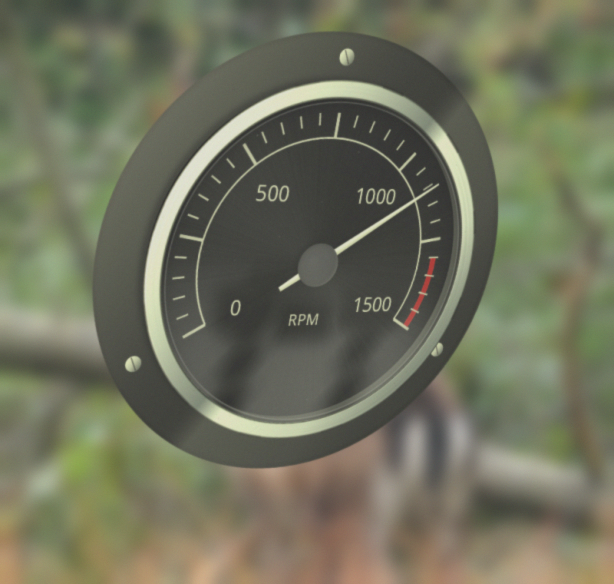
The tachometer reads 1100 rpm
